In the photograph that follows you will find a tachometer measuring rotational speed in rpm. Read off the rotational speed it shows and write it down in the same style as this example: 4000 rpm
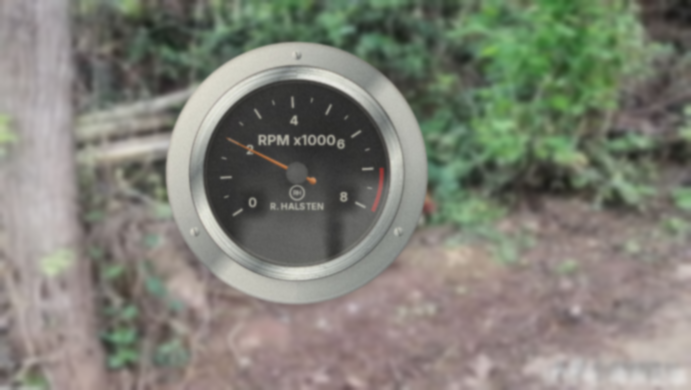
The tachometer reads 2000 rpm
